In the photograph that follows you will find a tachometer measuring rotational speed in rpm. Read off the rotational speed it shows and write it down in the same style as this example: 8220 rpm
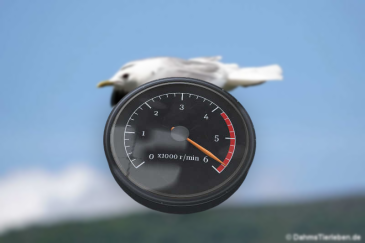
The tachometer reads 5800 rpm
